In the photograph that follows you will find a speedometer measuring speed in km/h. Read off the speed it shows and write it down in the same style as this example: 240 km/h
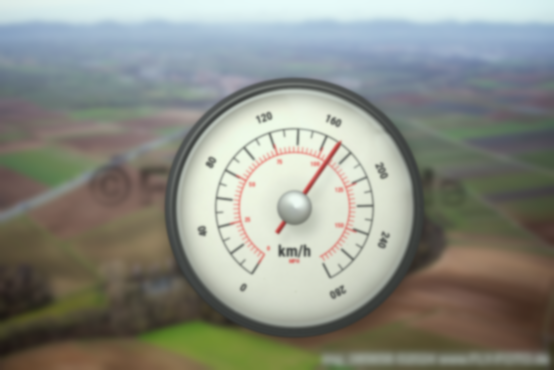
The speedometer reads 170 km/h
